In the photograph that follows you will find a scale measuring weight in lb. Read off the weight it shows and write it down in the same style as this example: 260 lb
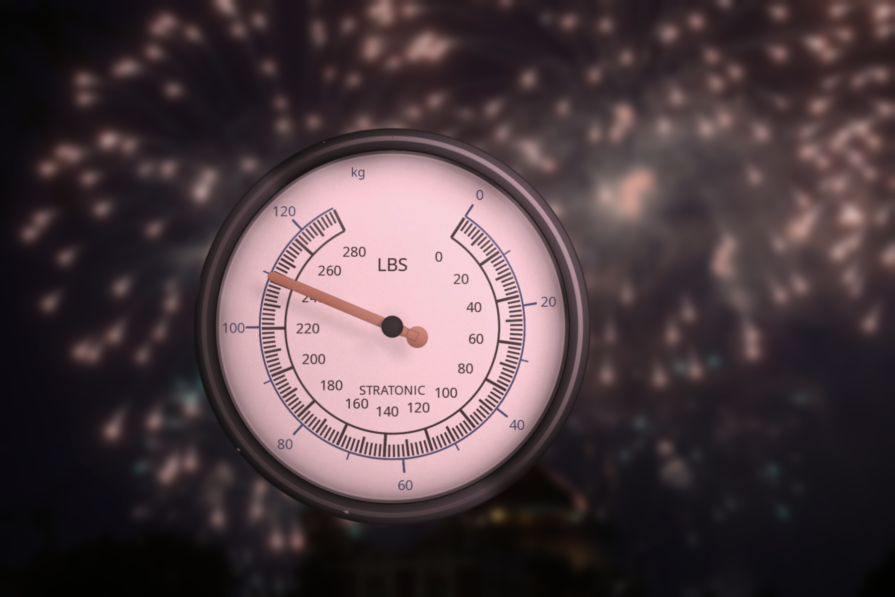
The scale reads 242 lb
